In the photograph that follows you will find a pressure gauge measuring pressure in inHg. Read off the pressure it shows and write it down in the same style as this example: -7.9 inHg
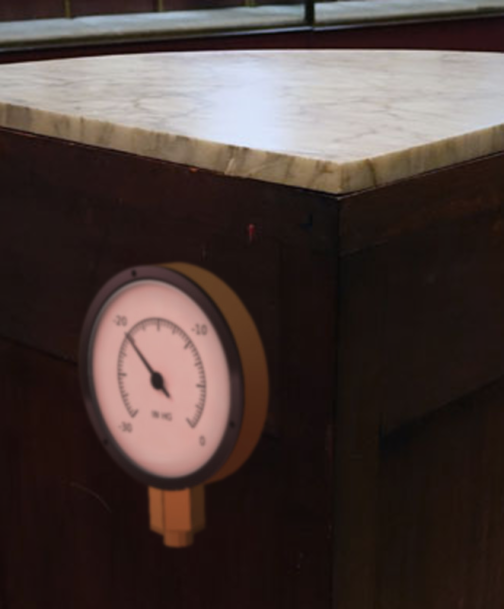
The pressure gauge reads -20 inHg
